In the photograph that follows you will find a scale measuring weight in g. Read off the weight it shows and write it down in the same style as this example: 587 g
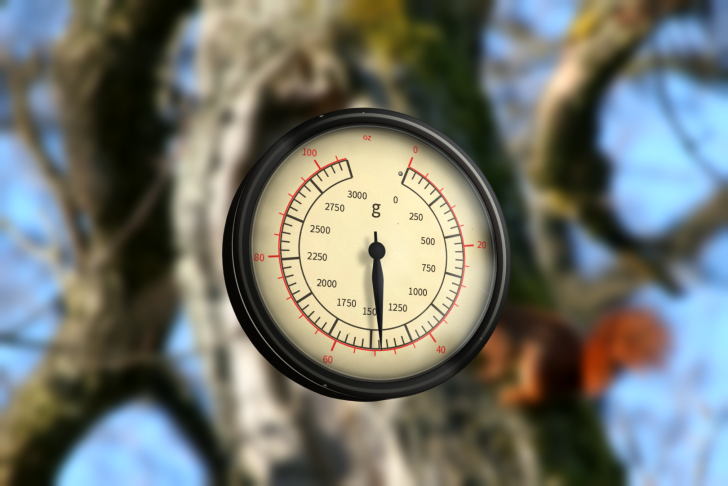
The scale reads 1450 g
